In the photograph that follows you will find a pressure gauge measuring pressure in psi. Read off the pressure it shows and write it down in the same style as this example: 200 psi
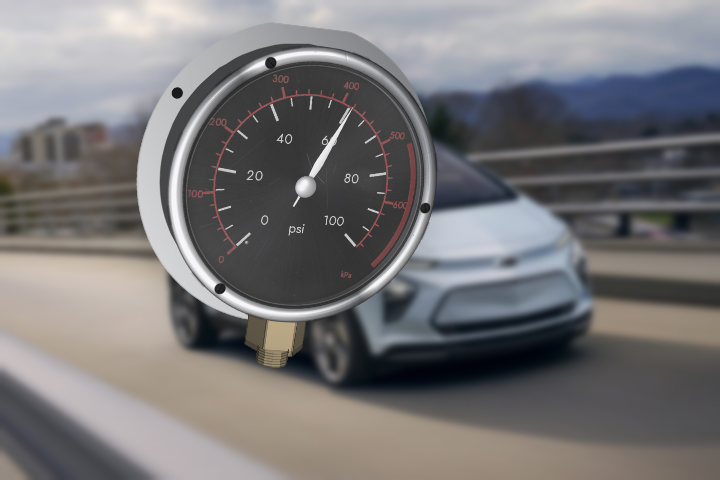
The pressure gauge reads 60 psi
